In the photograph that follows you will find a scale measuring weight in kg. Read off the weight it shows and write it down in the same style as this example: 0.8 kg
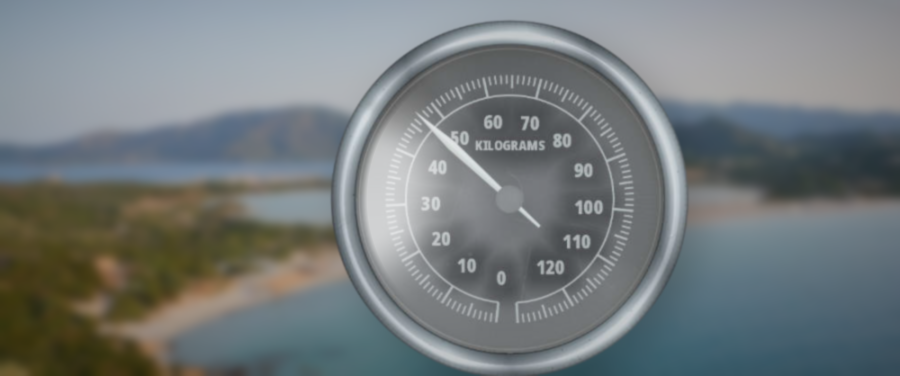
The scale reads 47 kg
